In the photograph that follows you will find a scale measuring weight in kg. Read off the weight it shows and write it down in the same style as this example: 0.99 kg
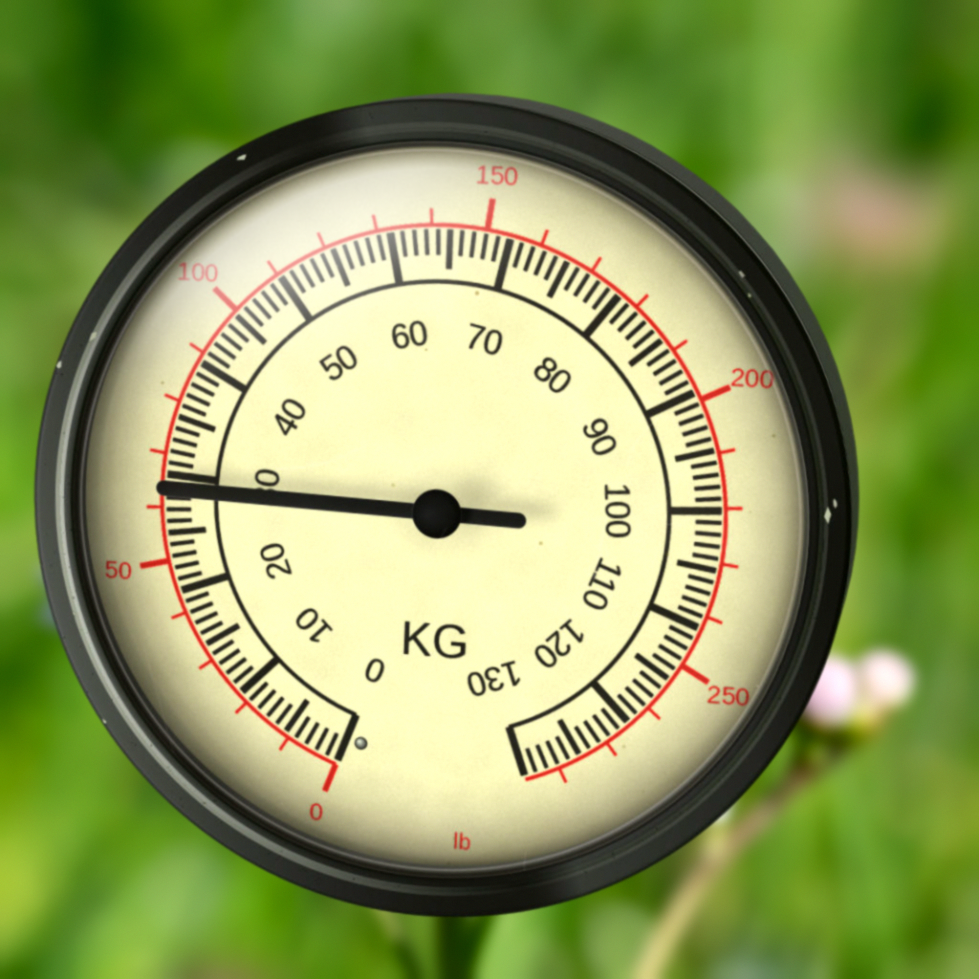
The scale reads 29 kg
